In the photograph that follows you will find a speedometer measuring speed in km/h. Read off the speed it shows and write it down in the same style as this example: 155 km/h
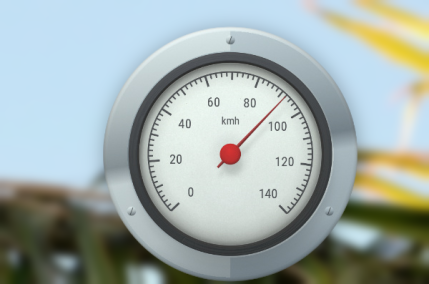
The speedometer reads 92 km/h
